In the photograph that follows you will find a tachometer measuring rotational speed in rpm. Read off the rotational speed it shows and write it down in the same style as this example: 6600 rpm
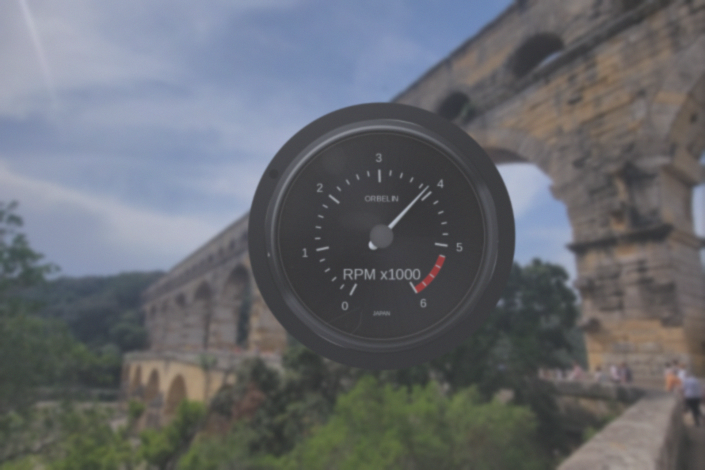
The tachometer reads 3900 rpm
